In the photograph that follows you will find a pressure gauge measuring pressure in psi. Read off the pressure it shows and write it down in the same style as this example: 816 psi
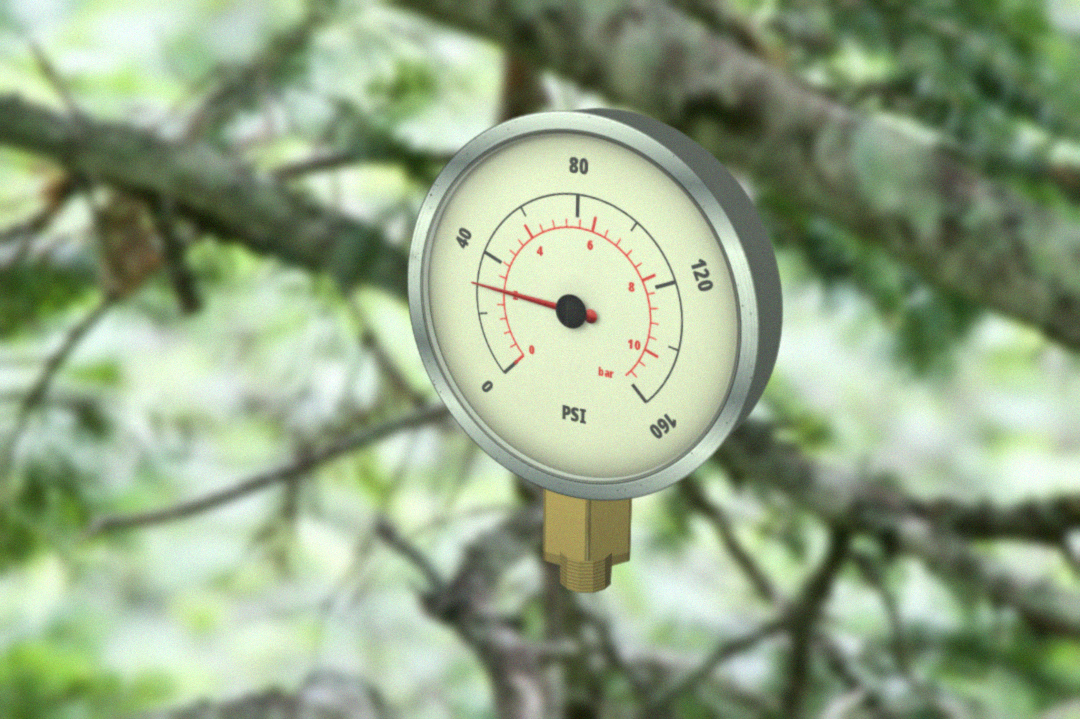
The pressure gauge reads 30 psi
